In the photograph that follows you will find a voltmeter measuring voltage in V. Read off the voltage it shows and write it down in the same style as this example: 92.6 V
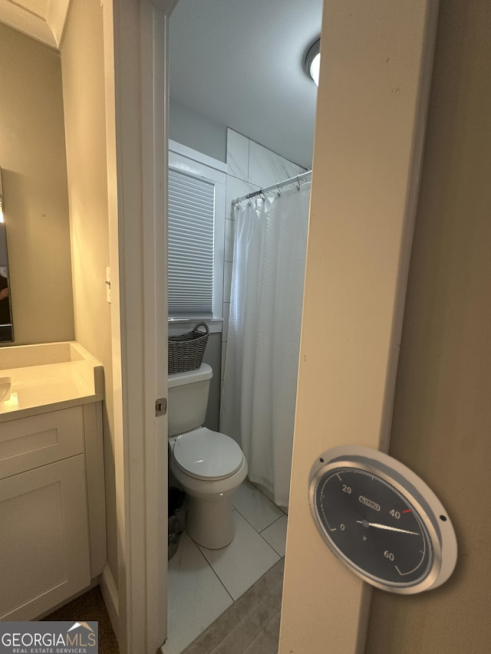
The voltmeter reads 45 V
